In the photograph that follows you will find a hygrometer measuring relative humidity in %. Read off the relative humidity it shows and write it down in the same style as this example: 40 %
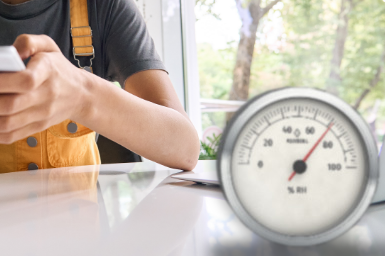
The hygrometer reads 70 %
